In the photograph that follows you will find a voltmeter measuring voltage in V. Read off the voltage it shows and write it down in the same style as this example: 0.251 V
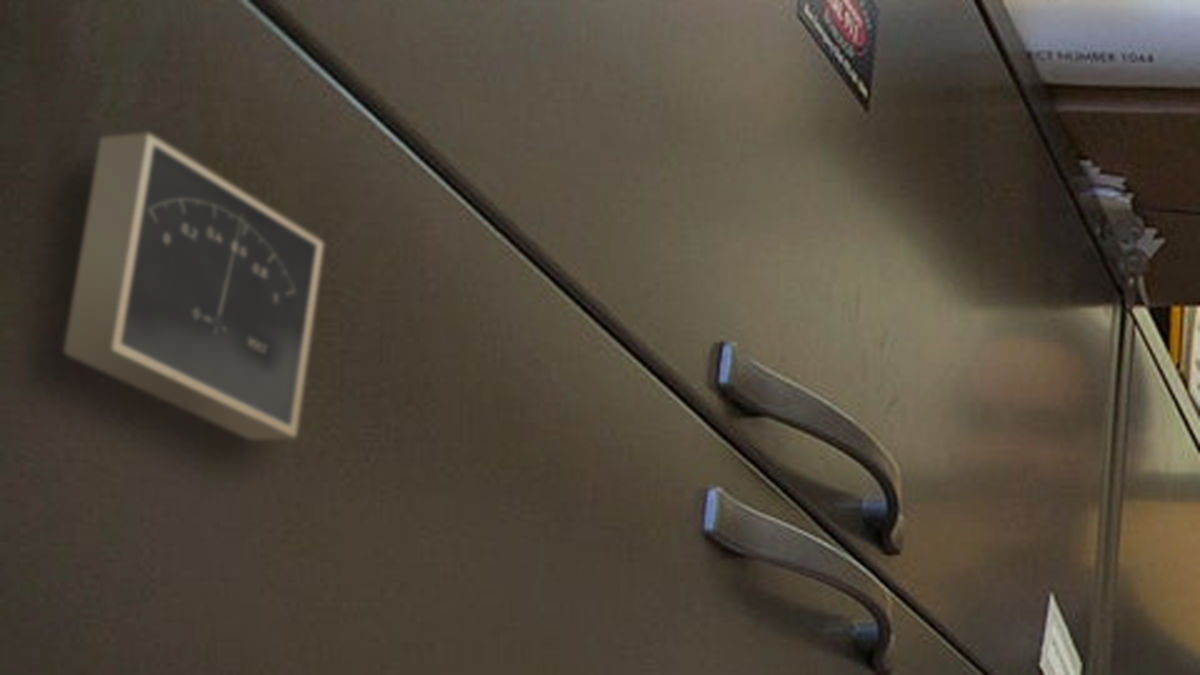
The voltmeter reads 0.55 V
